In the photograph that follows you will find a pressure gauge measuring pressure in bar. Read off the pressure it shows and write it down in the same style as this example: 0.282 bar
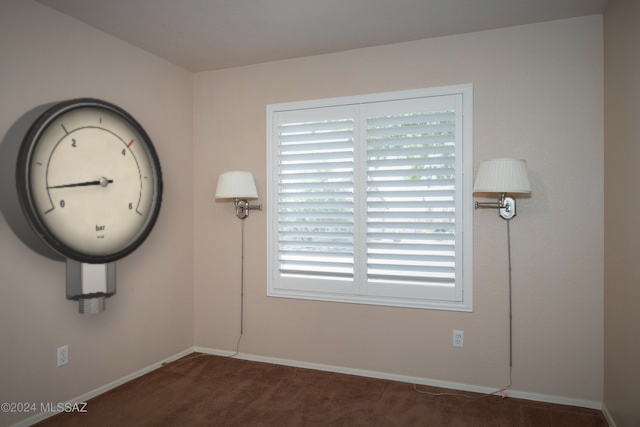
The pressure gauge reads 0.5 bar
